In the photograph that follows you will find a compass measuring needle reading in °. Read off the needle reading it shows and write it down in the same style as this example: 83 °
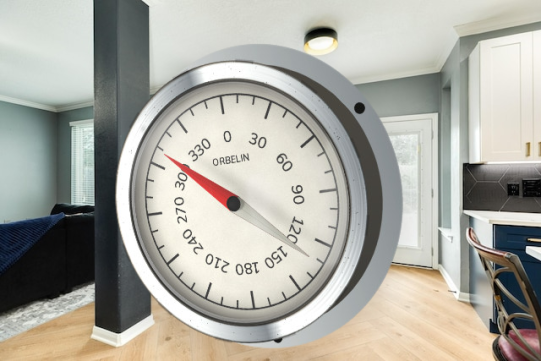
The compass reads 310 °
